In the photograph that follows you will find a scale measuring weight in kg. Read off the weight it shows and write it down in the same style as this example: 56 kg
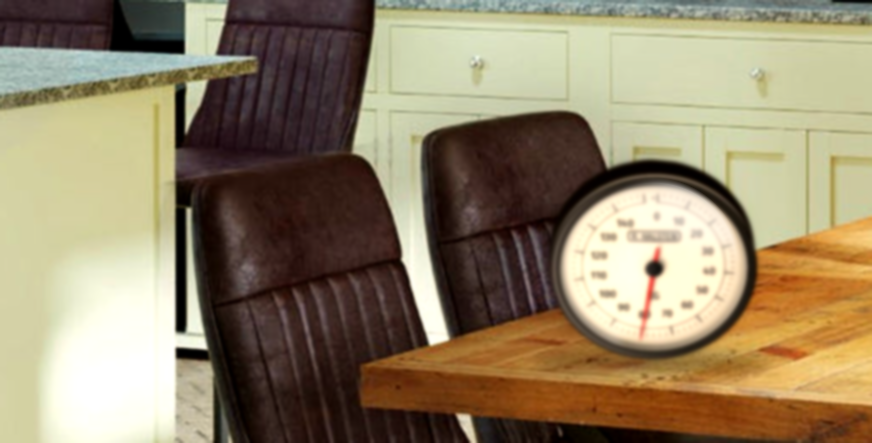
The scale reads 80 kg
